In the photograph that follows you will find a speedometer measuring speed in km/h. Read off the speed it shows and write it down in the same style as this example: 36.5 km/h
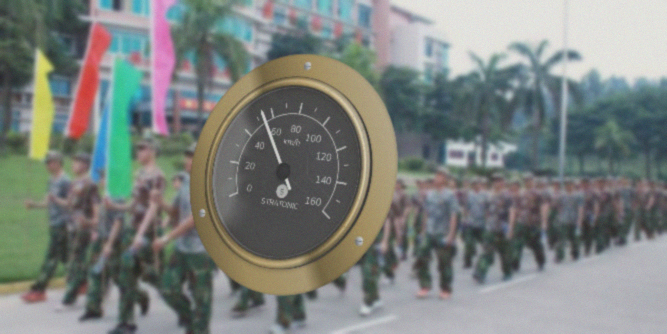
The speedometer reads 55 km/h
